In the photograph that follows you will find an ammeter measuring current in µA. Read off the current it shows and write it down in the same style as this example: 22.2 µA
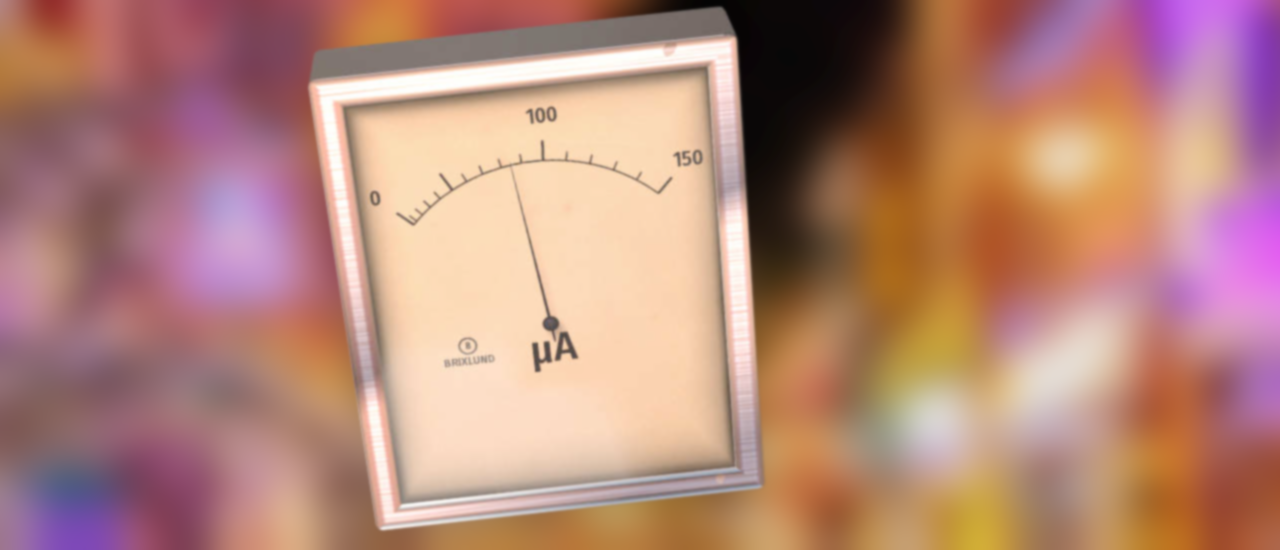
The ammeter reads 85 µA
